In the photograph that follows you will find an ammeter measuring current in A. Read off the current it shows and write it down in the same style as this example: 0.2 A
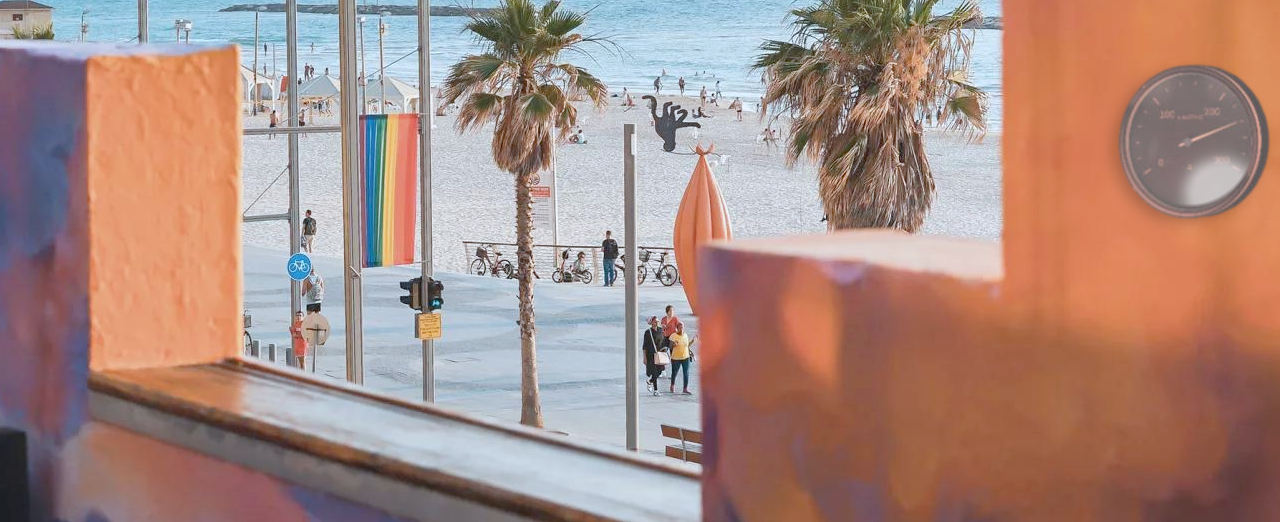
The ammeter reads 240 A
